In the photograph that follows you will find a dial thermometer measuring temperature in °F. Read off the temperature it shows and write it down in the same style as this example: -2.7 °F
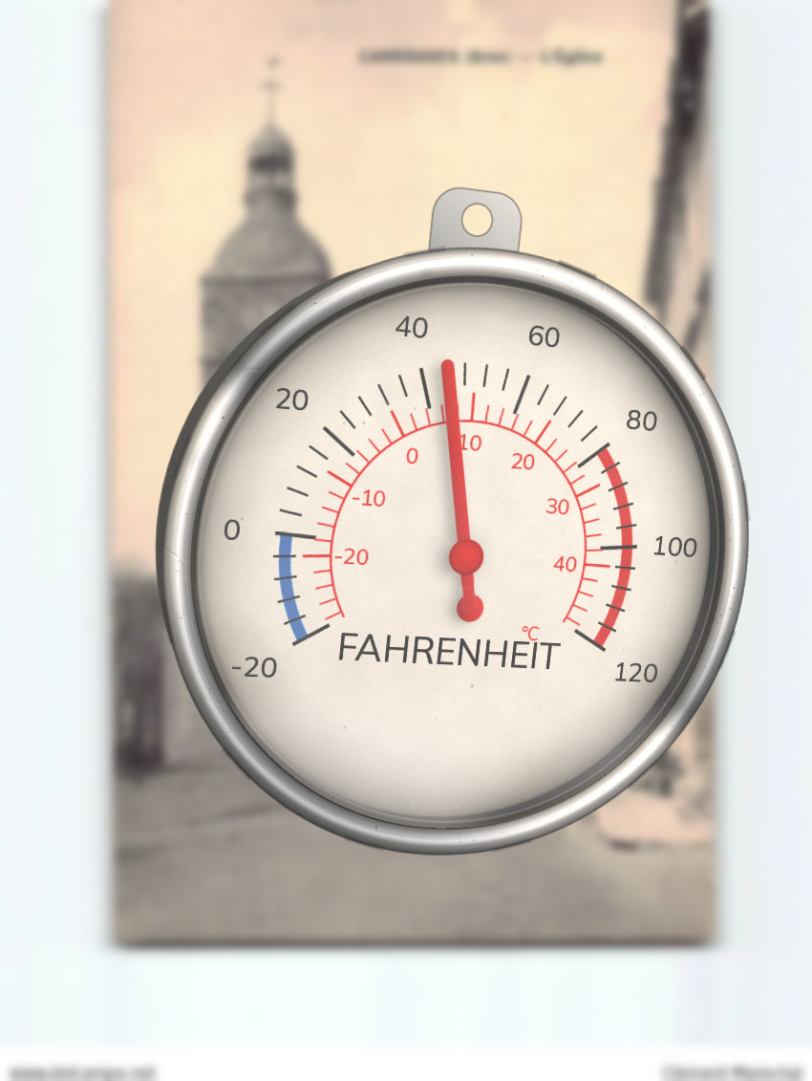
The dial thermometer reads 44 °F
